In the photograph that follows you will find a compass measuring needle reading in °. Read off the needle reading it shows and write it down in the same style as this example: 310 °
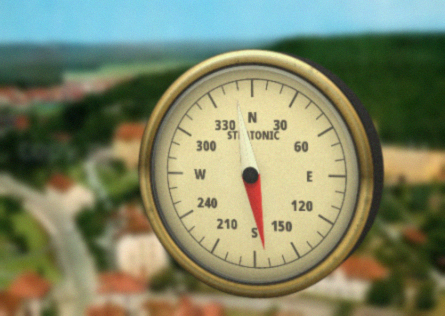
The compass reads 170 °
